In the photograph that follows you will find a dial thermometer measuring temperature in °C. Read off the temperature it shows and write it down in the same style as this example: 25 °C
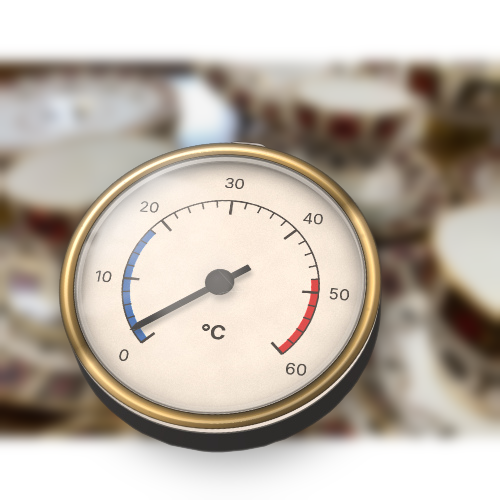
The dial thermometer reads 2 °C
